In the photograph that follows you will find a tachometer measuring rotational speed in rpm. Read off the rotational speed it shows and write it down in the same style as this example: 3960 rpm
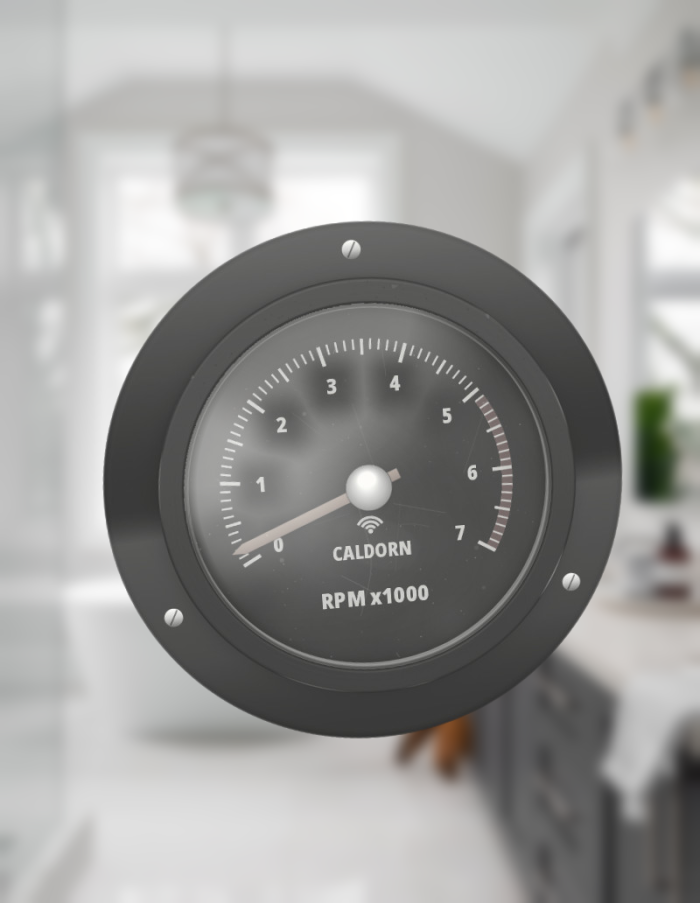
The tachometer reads 200 rpm
